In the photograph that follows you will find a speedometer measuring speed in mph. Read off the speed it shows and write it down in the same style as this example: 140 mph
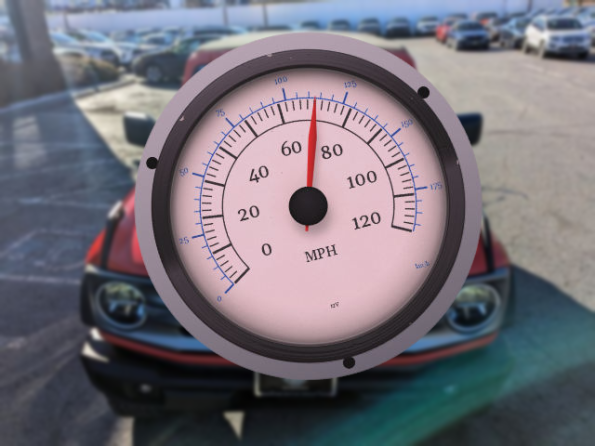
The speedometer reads 70 mph
